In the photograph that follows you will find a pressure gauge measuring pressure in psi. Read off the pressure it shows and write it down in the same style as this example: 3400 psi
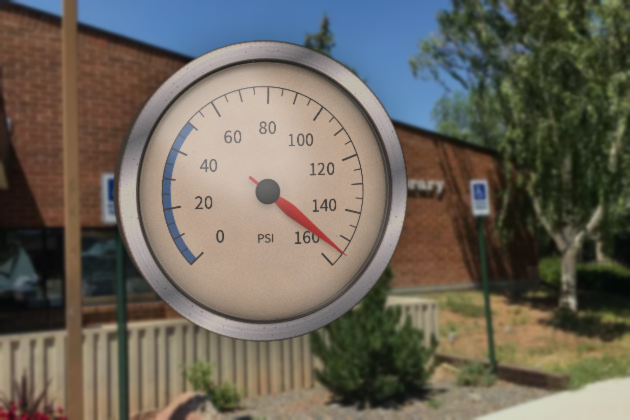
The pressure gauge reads 155 psi
